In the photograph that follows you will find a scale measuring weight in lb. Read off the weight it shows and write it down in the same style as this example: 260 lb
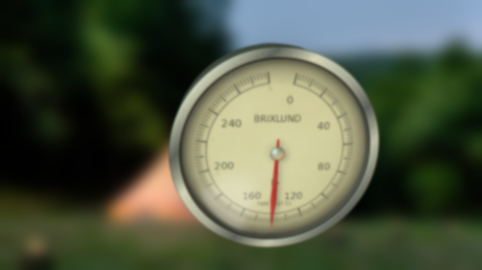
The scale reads 140 lb
